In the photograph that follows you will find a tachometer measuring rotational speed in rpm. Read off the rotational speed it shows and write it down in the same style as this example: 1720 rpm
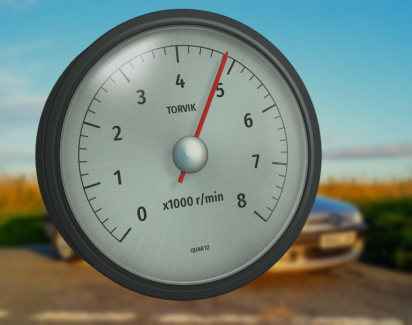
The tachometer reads 4800 rpm
